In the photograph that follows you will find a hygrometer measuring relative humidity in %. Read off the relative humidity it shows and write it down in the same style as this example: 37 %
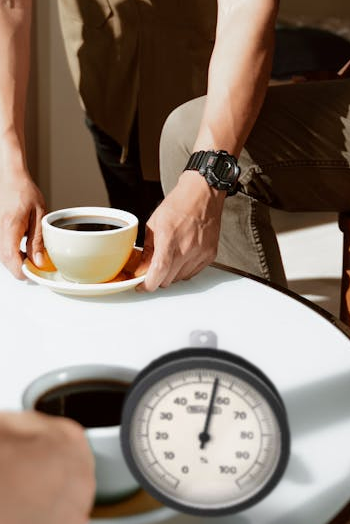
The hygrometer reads 55 %
